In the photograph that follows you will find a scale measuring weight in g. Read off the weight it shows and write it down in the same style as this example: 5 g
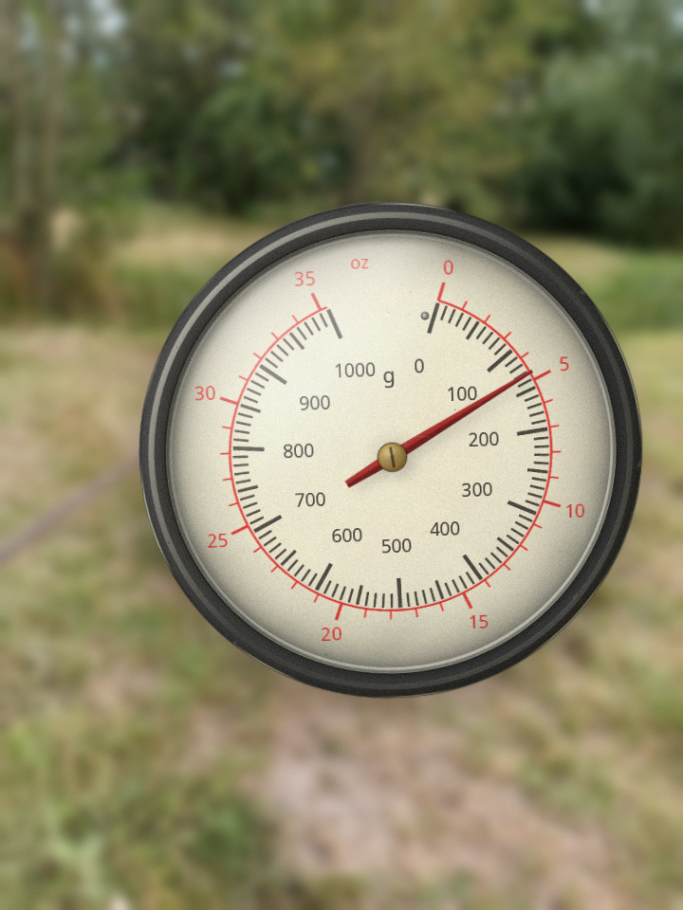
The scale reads 130 g
